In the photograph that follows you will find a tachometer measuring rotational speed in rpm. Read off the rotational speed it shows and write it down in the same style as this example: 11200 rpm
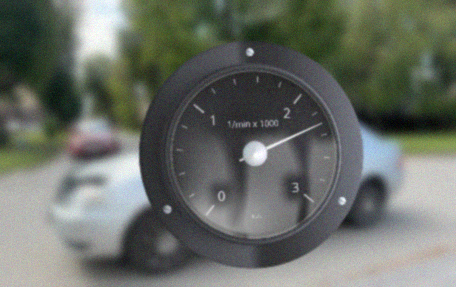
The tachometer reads 2300 rpm
